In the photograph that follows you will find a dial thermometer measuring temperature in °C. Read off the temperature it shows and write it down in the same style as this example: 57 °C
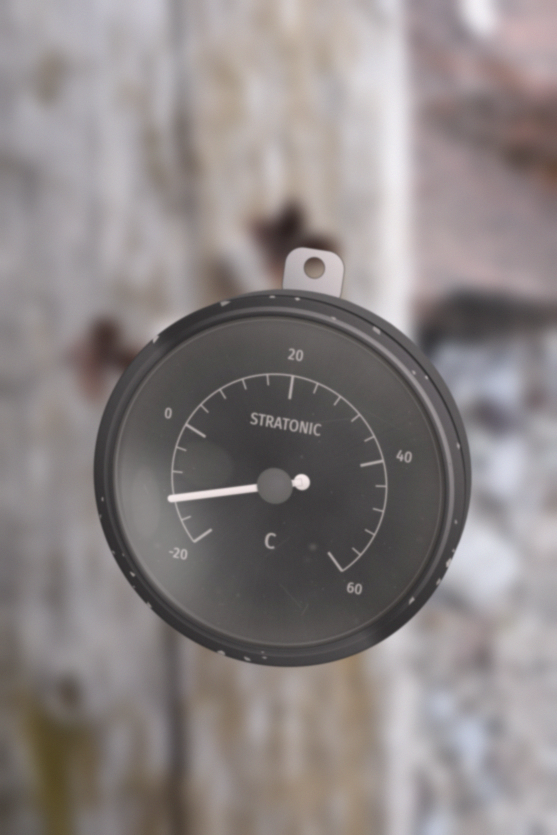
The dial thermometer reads -12 °C
